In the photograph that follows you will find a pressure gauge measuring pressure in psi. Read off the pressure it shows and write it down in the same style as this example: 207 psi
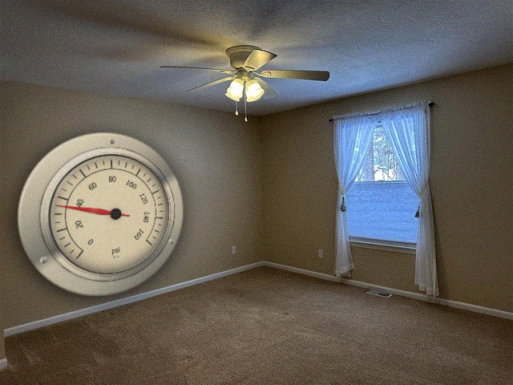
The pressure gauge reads 35 psi
